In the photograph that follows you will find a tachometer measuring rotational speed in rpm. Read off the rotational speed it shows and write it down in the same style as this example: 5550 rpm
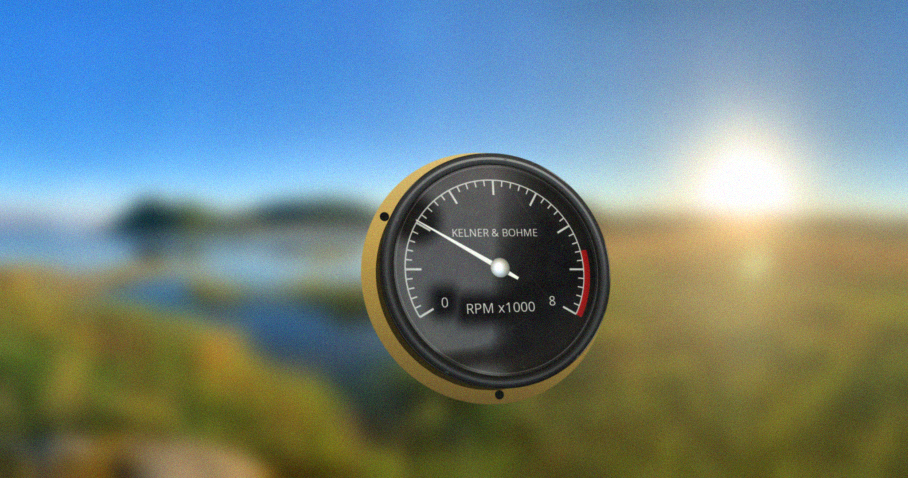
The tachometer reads 2000 rpm
